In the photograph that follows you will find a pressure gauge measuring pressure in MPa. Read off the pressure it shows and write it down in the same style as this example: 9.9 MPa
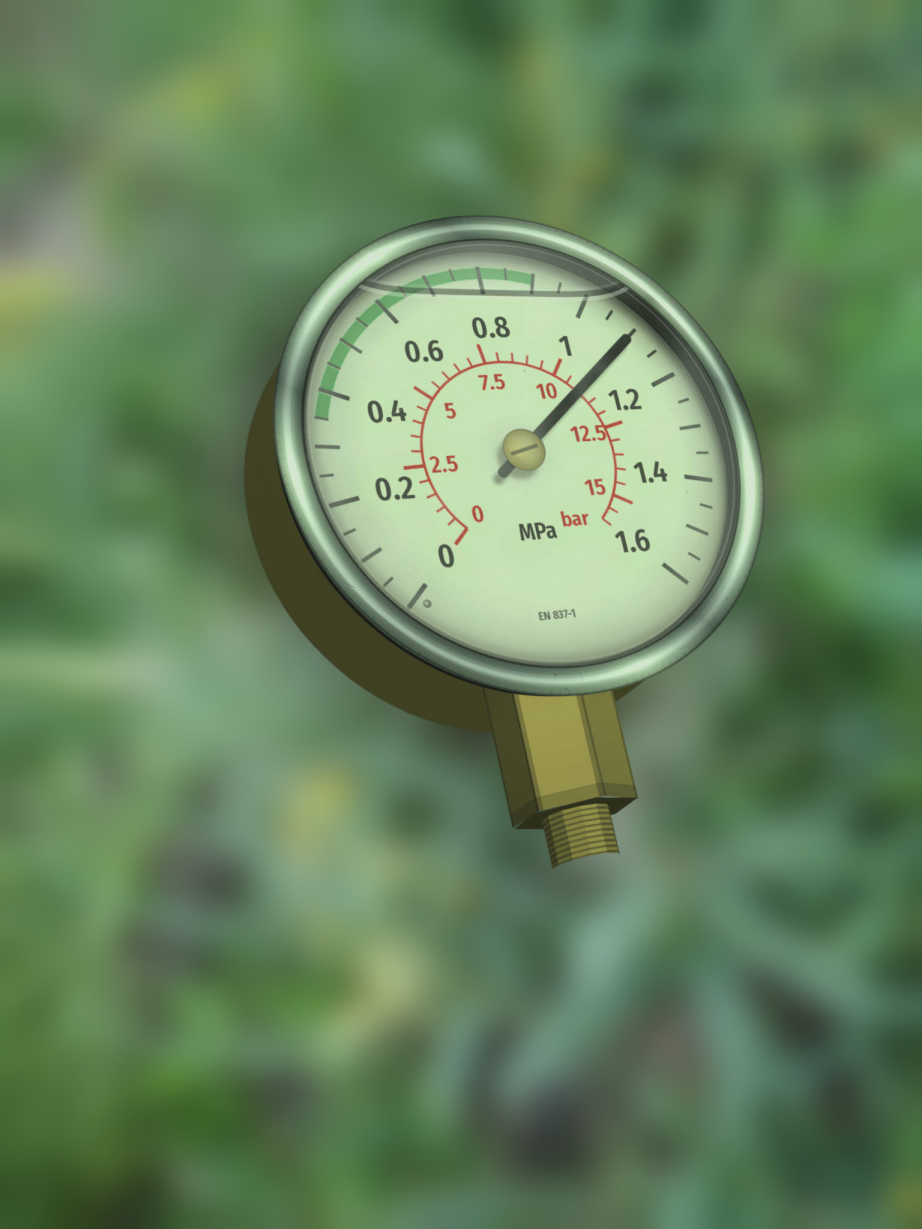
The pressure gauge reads 1.1 MPa
